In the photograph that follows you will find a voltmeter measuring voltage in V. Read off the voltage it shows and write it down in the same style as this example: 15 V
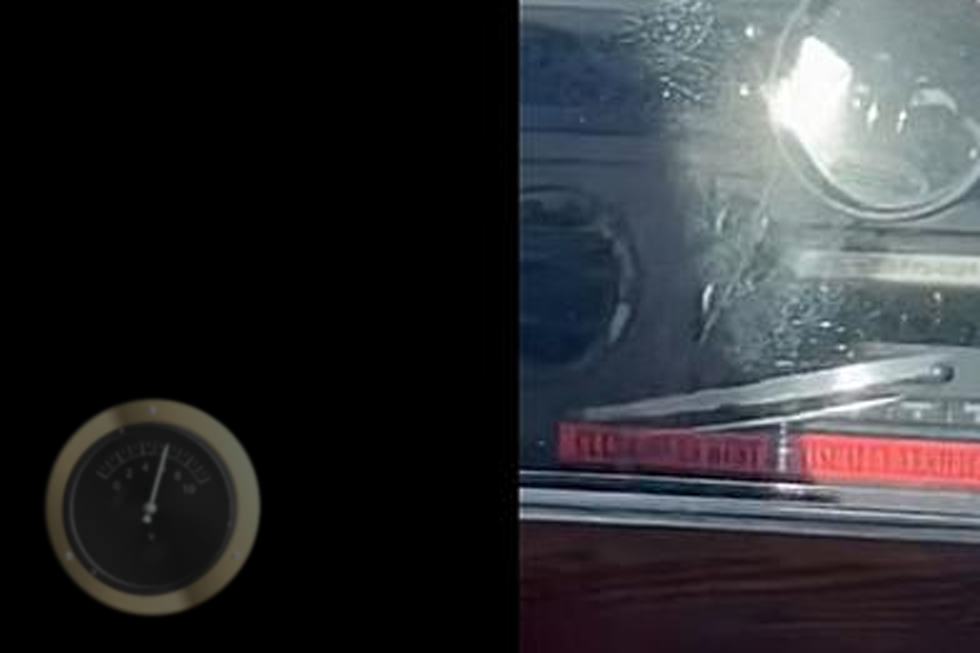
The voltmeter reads 6 V
